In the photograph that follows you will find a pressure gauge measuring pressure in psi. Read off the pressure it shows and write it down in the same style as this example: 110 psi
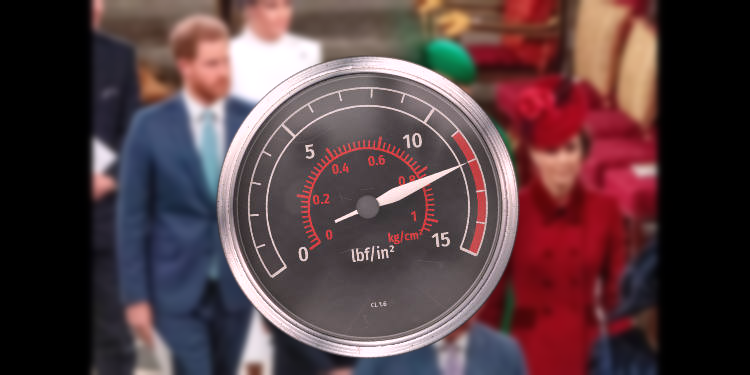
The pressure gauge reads 12 psi
